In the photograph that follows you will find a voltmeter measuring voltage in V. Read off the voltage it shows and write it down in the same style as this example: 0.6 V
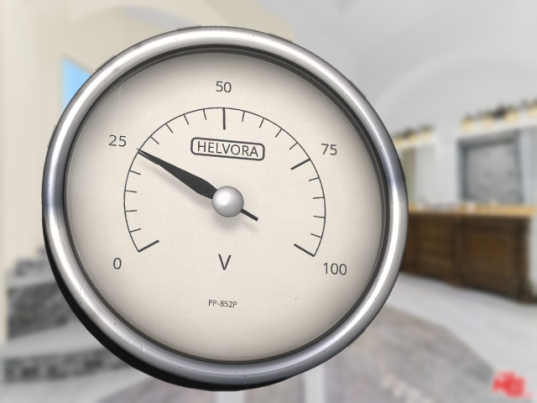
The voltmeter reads 25 V
